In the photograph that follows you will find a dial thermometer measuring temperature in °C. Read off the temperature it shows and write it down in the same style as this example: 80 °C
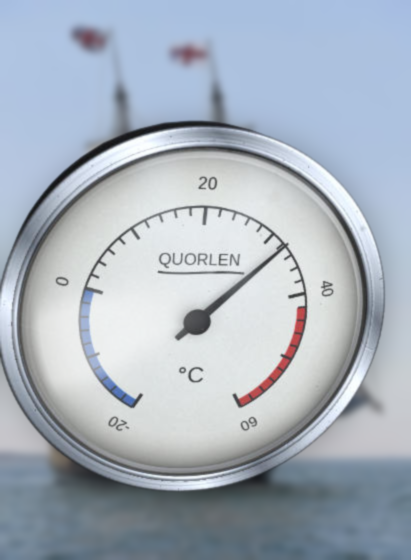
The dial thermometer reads 32 °C
